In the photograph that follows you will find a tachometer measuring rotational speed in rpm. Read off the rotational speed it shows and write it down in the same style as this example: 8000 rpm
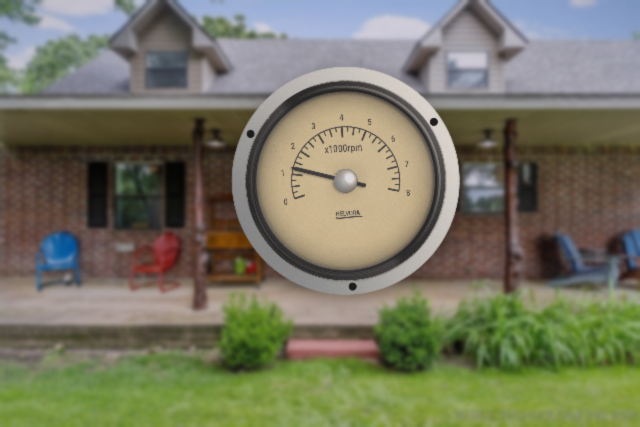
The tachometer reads 1250 rpm
